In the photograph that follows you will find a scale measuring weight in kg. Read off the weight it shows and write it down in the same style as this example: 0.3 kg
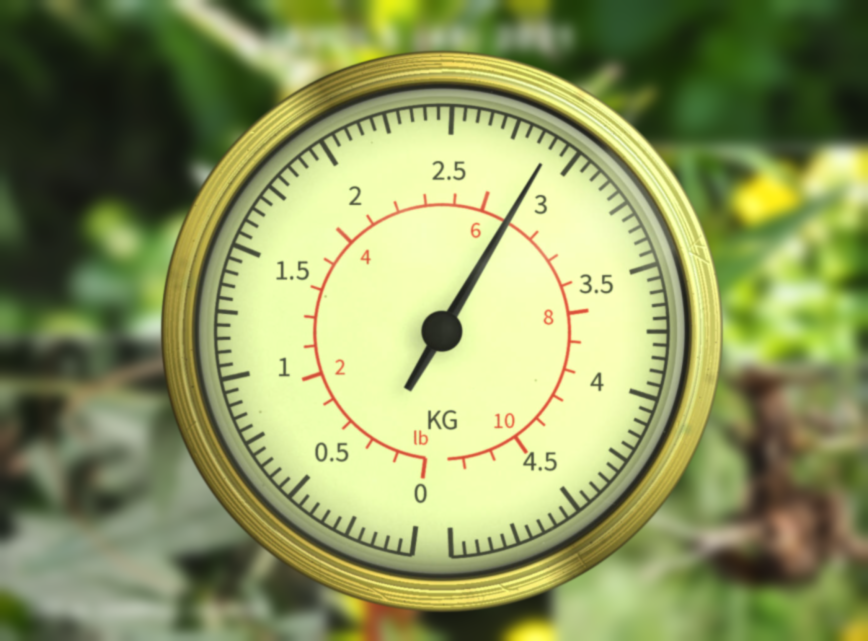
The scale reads 2.9 kg
